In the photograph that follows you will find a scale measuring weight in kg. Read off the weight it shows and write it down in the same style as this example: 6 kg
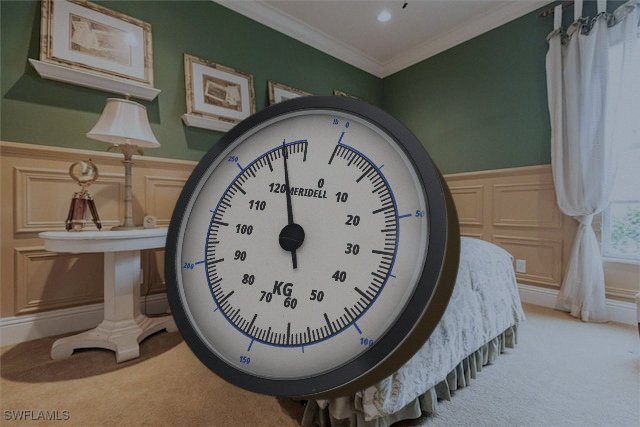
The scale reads 125 kg
